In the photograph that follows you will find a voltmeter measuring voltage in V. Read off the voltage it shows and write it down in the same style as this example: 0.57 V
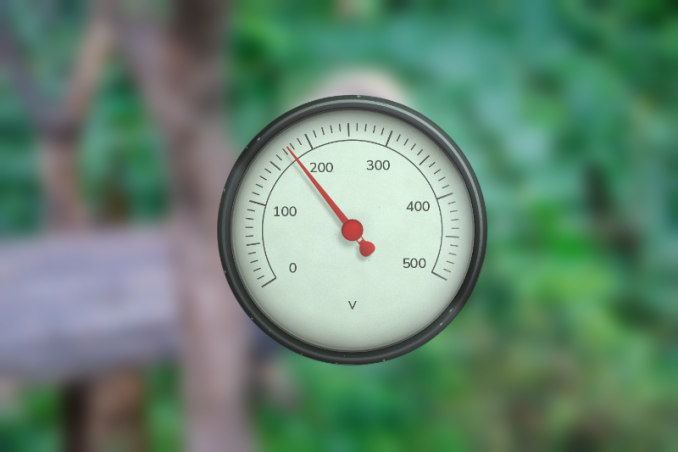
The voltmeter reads 175 V
